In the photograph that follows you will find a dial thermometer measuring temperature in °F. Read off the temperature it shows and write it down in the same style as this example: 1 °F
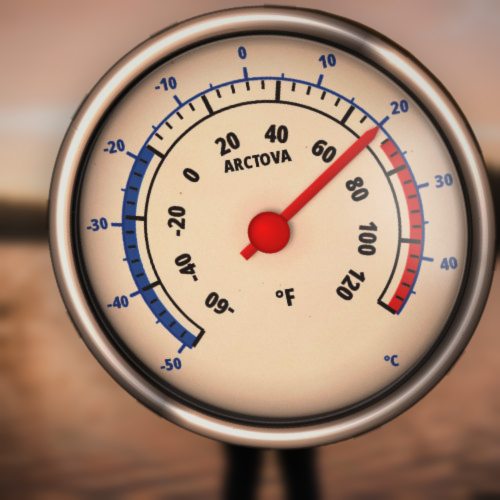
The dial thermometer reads 68 °F
